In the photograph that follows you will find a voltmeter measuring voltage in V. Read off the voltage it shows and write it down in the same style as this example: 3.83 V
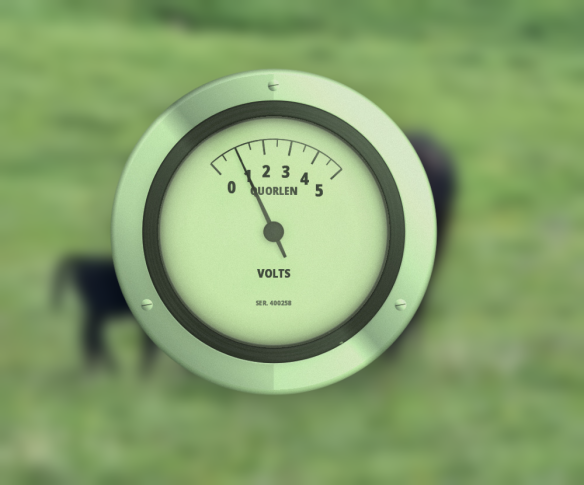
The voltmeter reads 1 V
